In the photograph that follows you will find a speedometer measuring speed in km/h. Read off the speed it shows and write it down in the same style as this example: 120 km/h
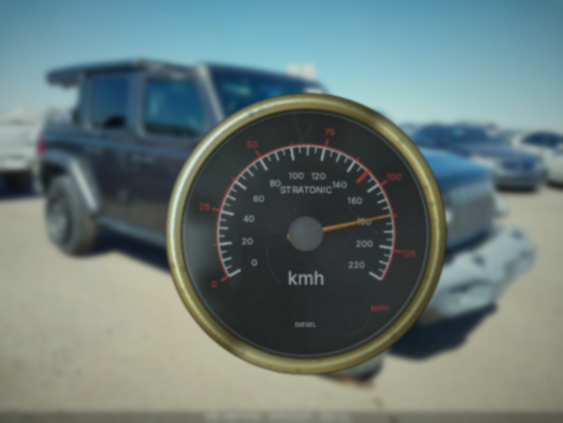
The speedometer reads 180 km/h
